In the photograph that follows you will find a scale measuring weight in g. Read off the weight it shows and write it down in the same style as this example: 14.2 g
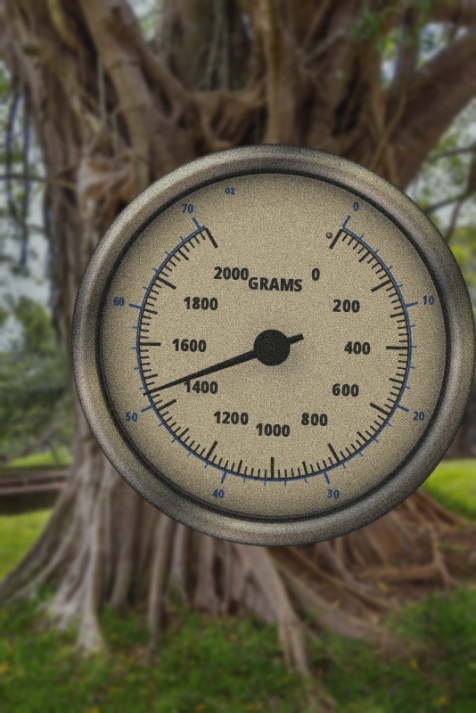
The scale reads 1460 g
